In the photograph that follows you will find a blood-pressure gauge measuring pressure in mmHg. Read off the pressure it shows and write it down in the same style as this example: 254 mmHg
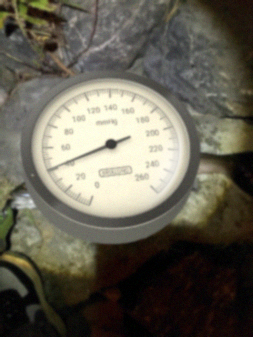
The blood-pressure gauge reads 40 mmHg
